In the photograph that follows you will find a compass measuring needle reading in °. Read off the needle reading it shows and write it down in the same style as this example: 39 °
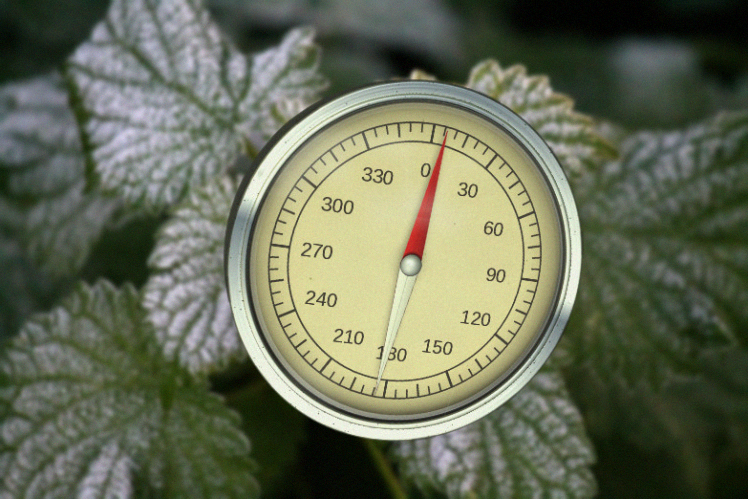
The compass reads 5 °
